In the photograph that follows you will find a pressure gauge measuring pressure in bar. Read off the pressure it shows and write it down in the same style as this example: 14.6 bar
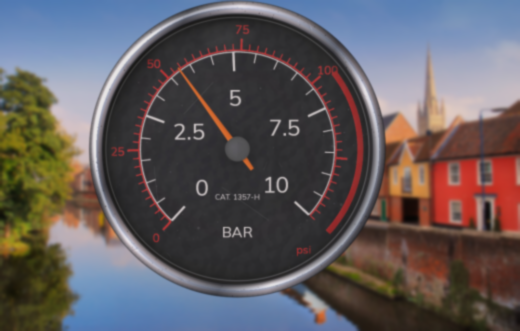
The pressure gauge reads 3.75 bar
